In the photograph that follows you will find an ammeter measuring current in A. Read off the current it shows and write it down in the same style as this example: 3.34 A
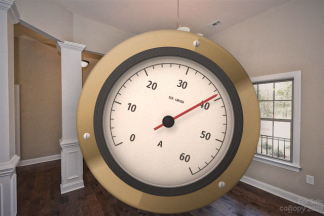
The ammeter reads 39 A
